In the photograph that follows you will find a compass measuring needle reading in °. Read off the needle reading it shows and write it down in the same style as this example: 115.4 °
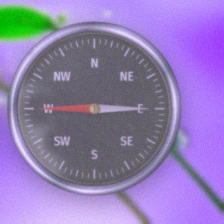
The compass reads 270 °
